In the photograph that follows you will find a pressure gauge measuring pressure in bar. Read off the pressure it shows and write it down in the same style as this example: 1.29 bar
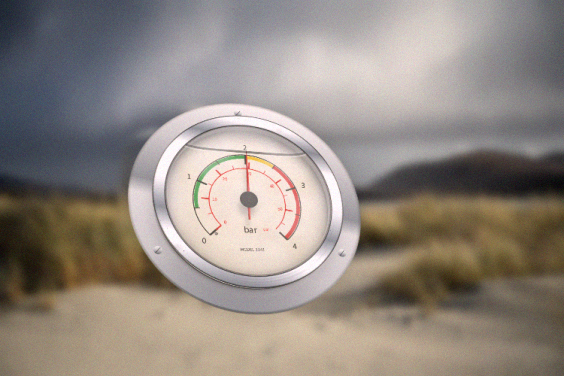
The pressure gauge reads 2 bar
